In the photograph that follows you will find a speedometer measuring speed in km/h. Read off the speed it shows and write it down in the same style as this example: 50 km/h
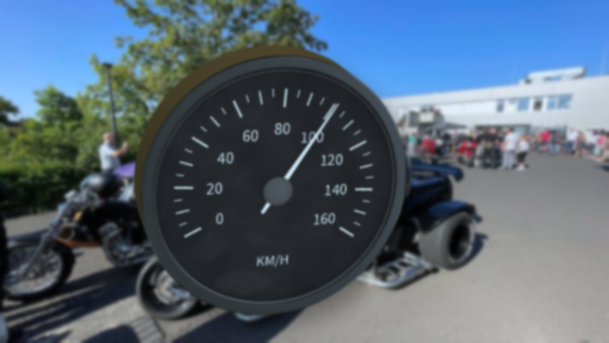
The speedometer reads 100 km/h
